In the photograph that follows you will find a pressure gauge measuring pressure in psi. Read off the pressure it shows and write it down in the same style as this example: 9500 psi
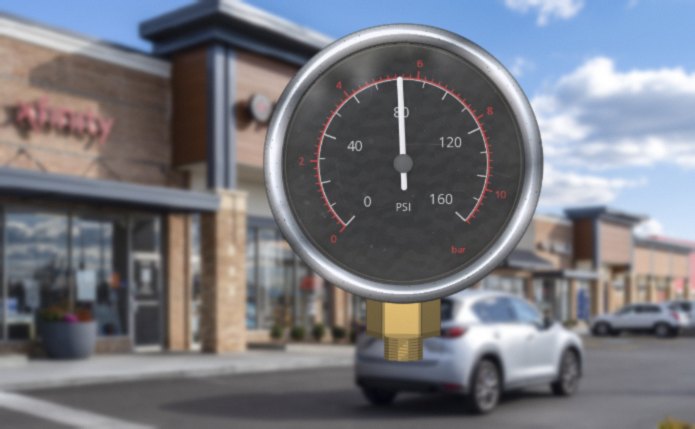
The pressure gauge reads 80 psi
